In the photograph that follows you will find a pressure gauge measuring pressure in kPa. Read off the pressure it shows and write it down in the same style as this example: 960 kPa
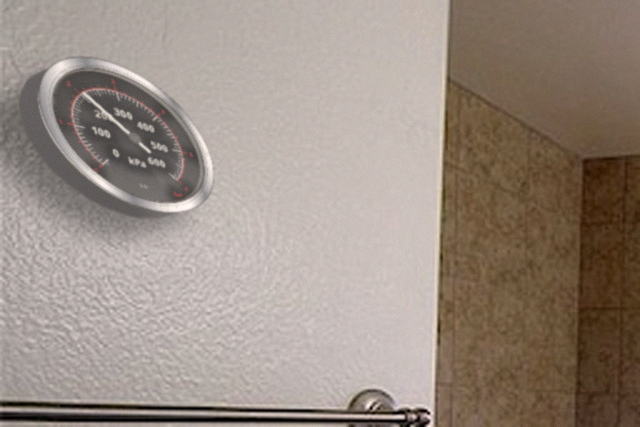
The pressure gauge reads 200 kPa
